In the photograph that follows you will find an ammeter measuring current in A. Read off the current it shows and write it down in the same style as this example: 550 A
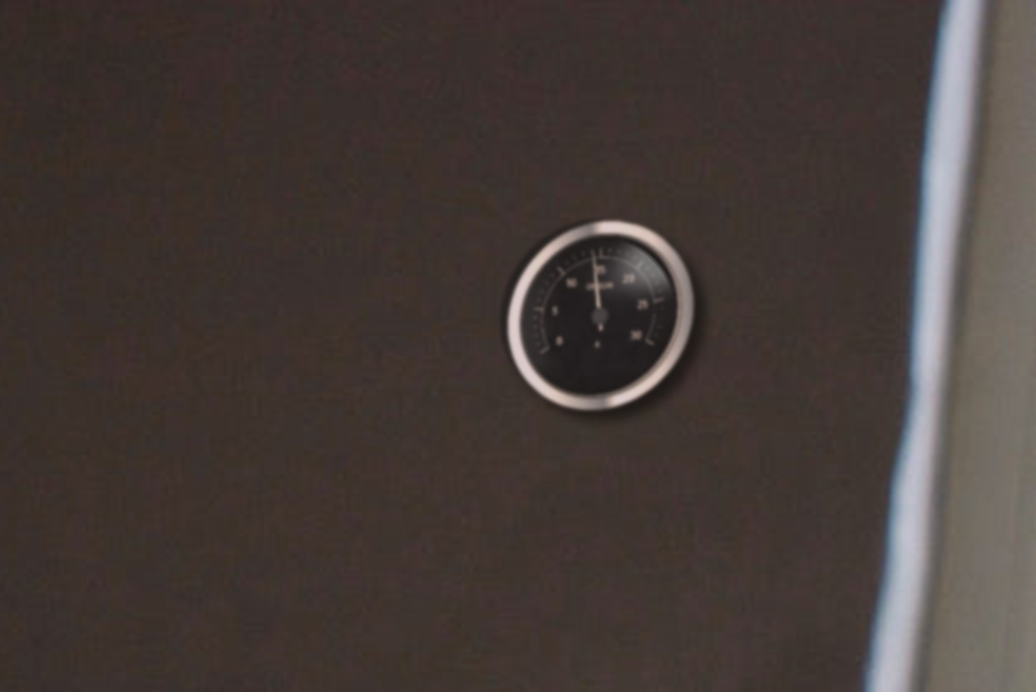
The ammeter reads 14 A
